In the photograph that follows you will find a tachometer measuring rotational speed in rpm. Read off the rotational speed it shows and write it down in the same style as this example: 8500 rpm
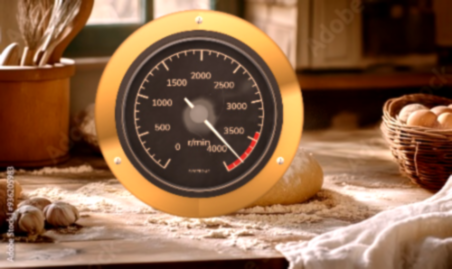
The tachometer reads 3800 rpm
